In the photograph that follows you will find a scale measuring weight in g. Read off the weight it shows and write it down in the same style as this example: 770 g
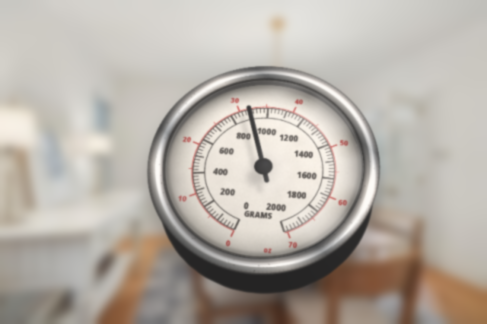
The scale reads 900 g
